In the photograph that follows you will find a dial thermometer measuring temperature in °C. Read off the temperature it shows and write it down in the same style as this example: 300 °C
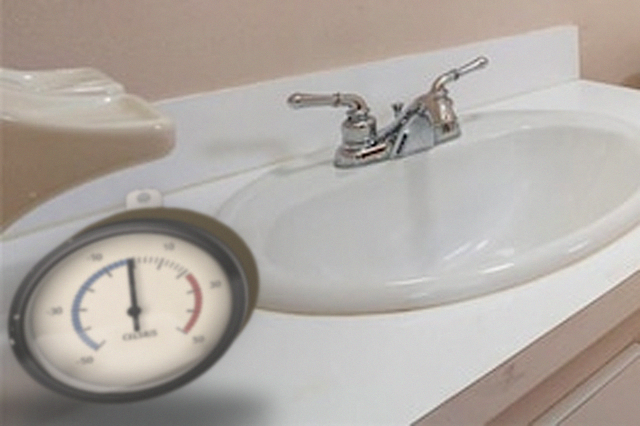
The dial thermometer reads 0 °C
